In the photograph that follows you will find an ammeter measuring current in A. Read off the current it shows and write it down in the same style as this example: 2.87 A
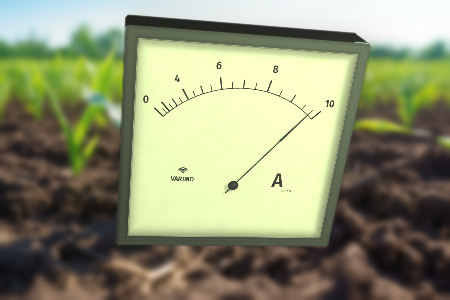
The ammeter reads 9.75 A
